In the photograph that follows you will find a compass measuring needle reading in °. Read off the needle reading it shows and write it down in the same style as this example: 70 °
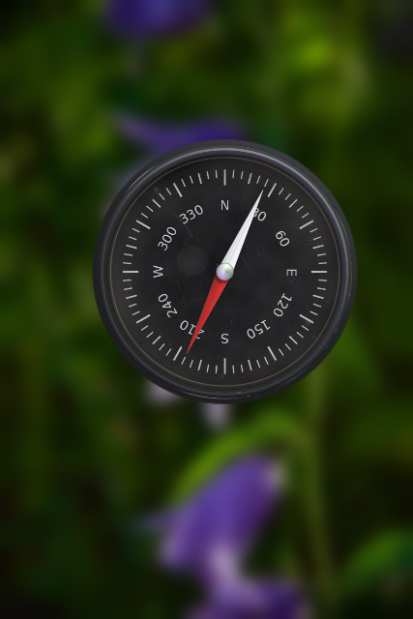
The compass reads 205 °
